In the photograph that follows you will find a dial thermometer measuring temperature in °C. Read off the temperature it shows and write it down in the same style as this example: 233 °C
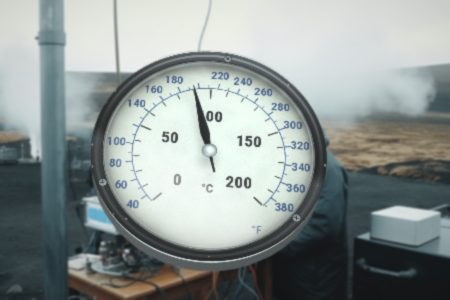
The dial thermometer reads 90 °C
